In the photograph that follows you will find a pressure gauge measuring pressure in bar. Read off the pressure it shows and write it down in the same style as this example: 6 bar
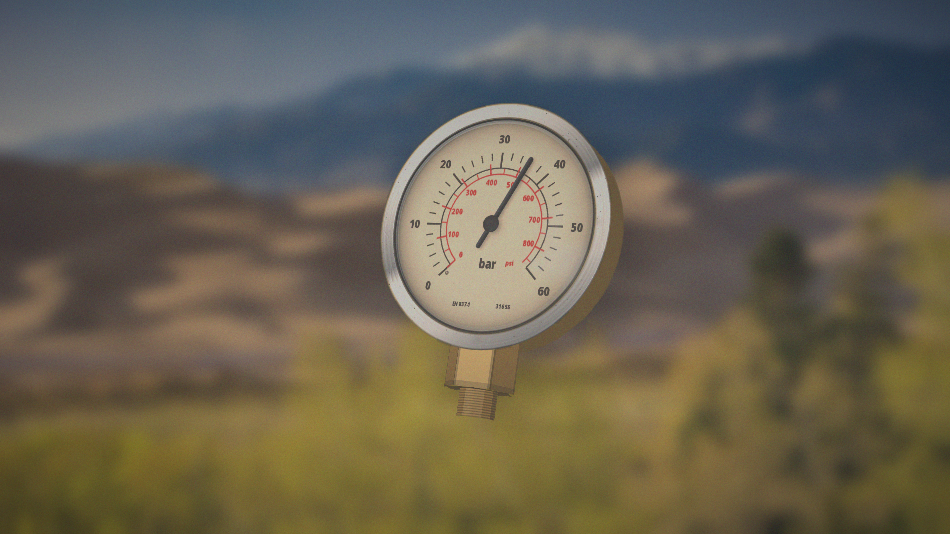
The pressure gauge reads 36 bar
